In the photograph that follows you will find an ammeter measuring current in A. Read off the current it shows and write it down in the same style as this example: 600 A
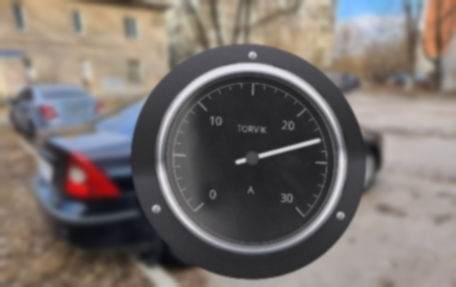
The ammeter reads 23 A
